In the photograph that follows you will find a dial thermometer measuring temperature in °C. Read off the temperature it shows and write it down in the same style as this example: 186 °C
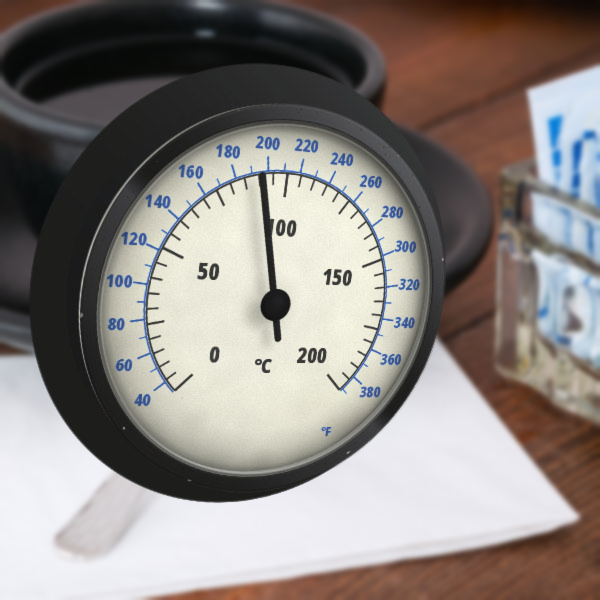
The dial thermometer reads 90 °C
